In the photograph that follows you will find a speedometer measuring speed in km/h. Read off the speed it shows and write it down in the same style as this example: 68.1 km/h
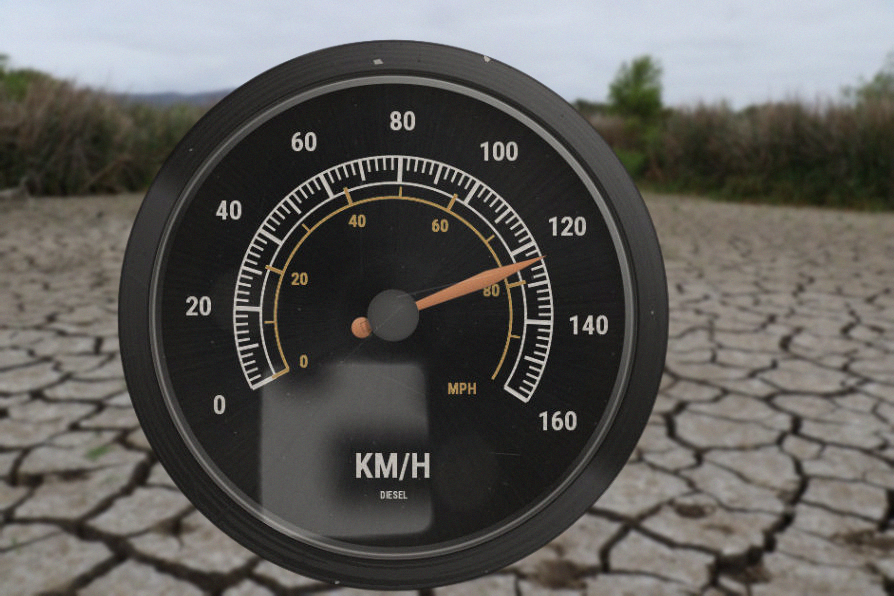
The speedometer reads 124 km/h
